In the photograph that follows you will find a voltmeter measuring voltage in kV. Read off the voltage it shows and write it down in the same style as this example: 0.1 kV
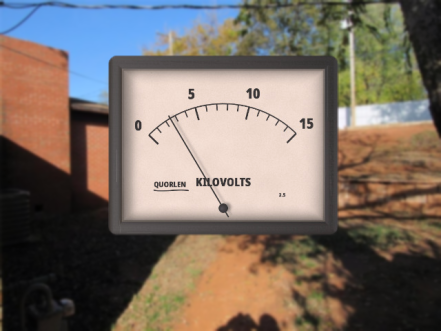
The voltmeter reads 2.5 kV
